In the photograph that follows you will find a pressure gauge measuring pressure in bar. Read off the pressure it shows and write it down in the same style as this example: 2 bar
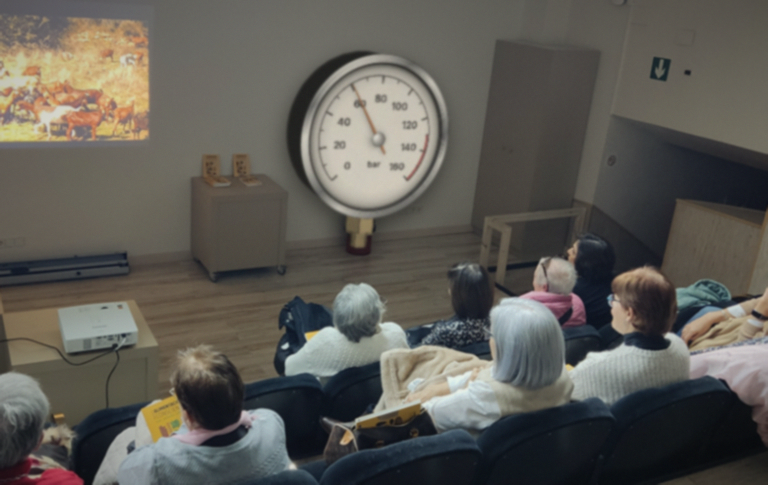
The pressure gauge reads 60 bar
